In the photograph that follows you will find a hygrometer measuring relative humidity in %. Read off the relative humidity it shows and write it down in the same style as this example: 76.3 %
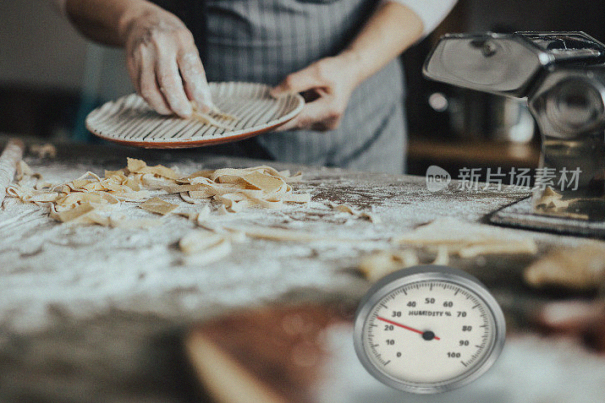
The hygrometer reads 25 %
